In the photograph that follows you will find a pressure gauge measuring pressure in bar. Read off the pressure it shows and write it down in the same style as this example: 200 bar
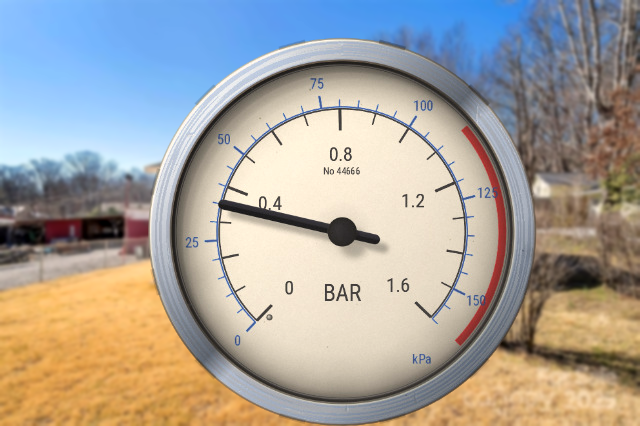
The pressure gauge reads 0.35 bar
